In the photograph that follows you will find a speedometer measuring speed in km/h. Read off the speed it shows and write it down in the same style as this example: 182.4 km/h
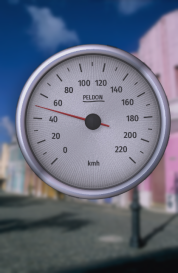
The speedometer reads 50 km/h
